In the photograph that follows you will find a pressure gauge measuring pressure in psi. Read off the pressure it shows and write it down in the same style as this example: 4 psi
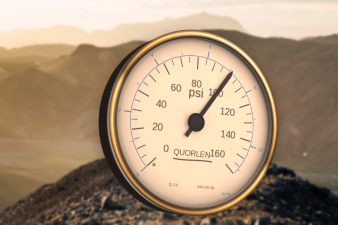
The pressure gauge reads 100 psi
